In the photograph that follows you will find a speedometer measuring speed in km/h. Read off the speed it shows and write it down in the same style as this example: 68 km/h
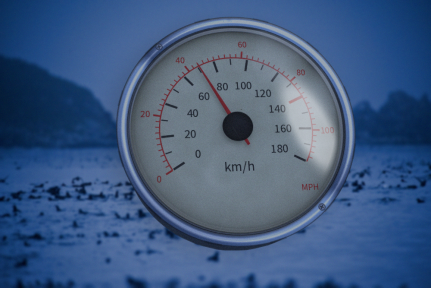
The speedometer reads 70 km/h
